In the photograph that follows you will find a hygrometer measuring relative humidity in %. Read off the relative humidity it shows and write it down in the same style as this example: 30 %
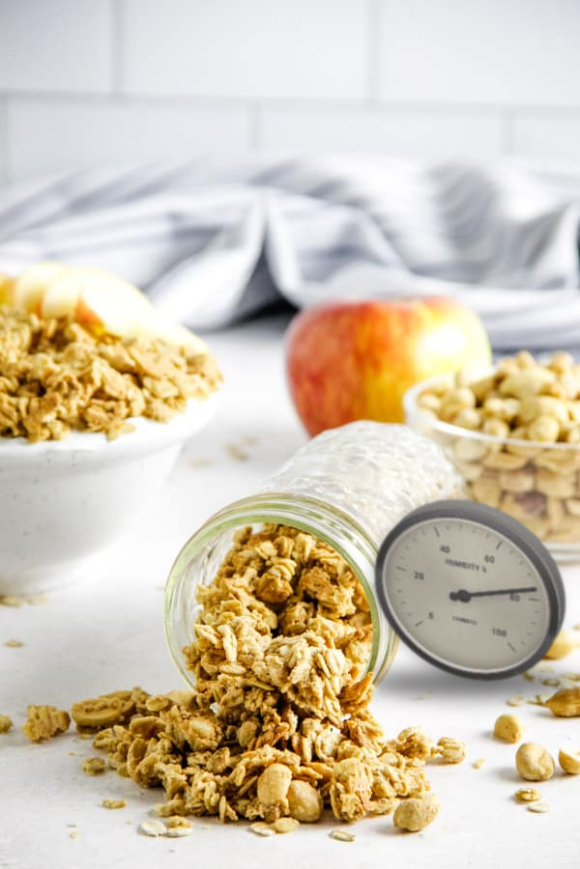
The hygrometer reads 76 %
